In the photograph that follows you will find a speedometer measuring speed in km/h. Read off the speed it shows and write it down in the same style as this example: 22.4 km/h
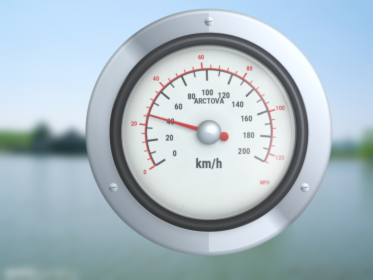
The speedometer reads 40 km/h
